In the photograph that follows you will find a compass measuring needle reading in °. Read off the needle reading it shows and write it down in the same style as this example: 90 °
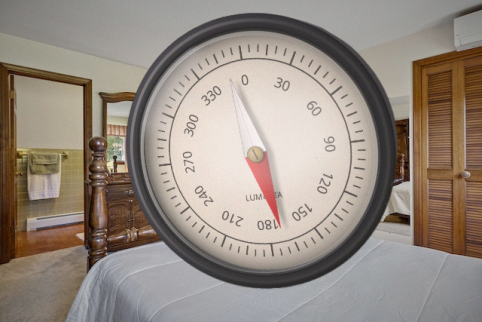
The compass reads 170 °
